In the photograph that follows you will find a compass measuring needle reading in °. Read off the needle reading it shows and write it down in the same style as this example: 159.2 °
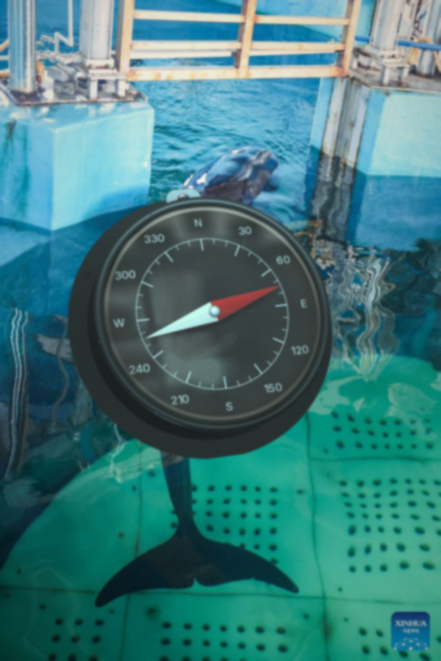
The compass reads 75 °
